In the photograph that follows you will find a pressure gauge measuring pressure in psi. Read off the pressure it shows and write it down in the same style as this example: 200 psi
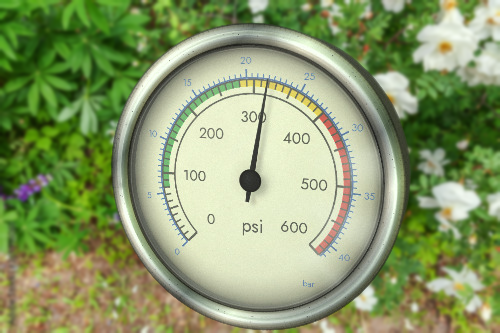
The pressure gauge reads 320 psi
